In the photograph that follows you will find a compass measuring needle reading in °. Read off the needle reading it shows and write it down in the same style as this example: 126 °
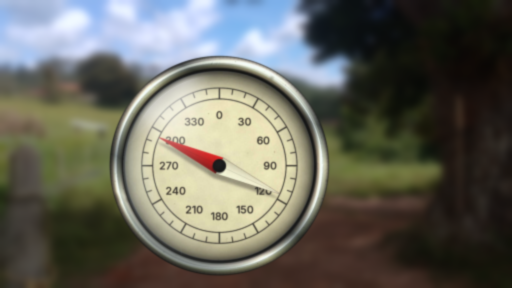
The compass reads 295 °
